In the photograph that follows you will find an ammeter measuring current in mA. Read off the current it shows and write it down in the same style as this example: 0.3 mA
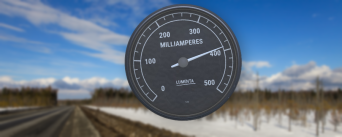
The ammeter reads 390 mA
